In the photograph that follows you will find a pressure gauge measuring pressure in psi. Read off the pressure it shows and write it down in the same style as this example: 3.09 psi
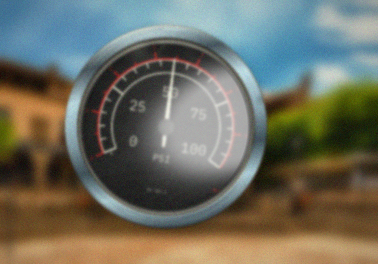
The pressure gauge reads 50 psi
